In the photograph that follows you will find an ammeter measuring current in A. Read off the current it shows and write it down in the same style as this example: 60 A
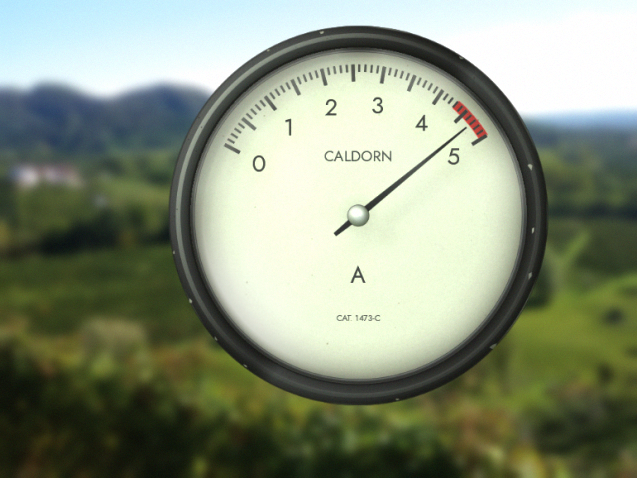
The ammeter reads 4.7 A
